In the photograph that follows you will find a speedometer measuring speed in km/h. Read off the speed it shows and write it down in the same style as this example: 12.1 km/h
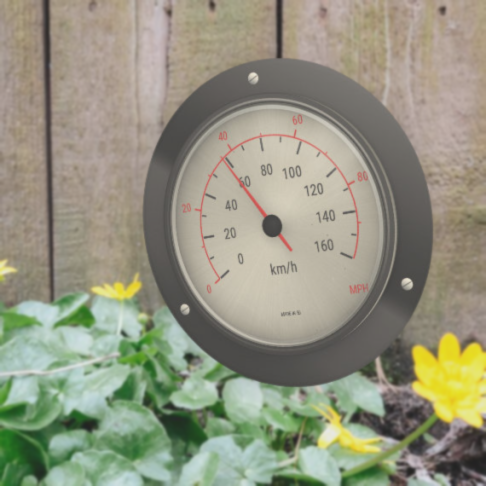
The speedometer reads 60 km/h
